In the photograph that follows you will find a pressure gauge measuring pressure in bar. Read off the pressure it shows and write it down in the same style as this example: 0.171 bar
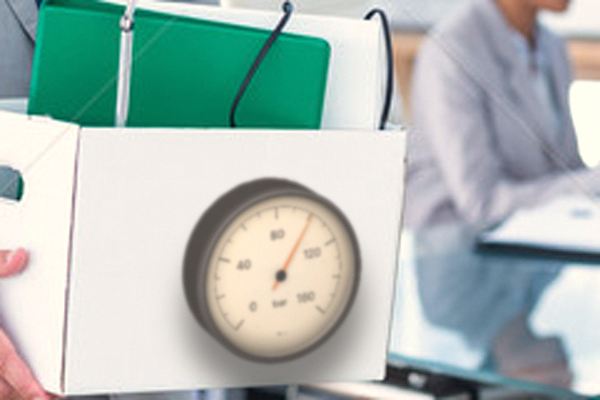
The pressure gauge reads 100 bar
